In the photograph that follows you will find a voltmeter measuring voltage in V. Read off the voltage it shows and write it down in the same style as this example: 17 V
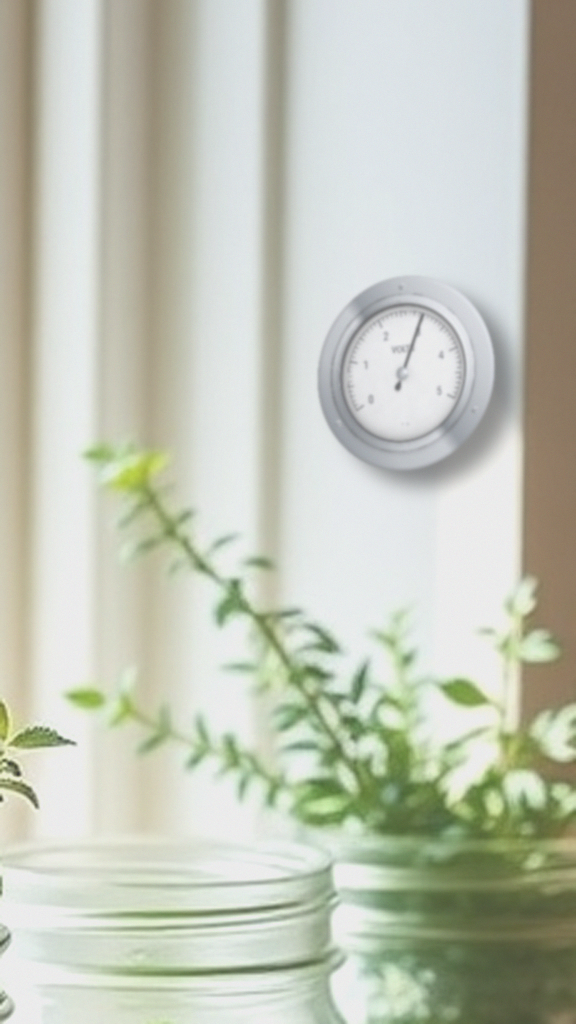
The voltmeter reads 3 V
